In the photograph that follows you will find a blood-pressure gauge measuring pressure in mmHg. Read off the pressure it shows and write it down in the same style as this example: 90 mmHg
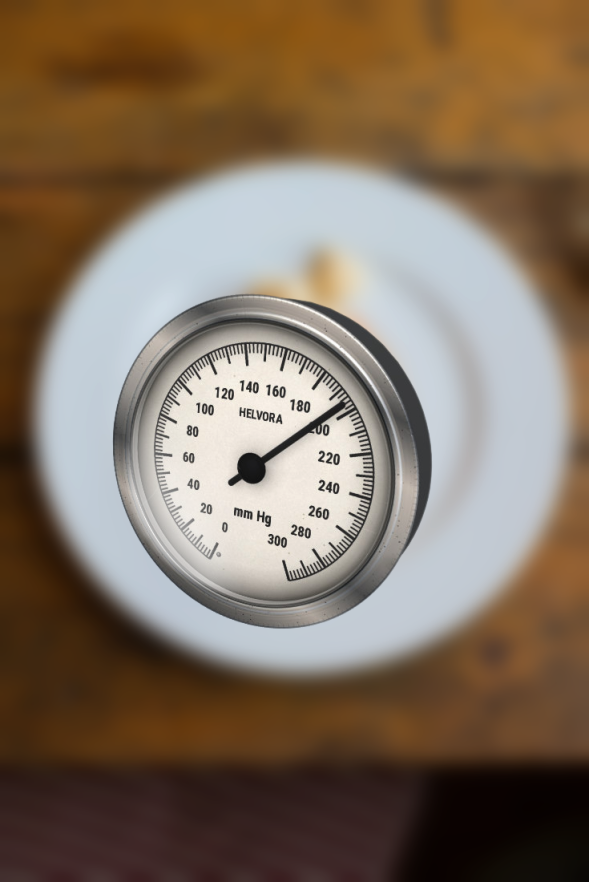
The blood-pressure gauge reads 196 mmHg
